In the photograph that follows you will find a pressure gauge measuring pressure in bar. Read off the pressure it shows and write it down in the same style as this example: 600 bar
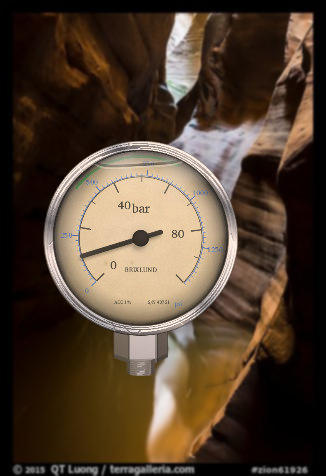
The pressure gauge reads 10 bar
